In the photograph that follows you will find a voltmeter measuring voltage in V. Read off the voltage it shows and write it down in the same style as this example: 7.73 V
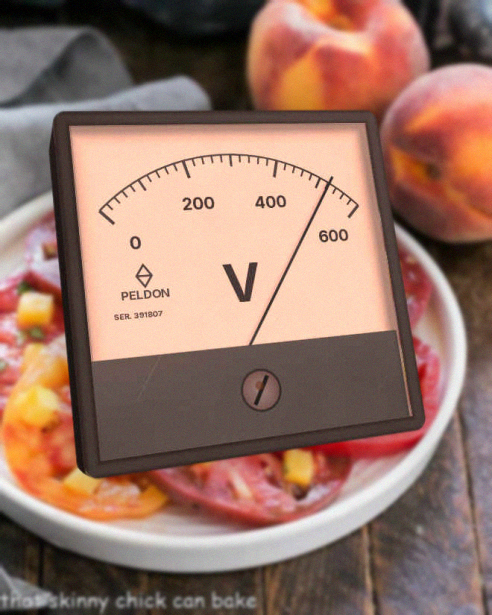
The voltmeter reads 520 V
